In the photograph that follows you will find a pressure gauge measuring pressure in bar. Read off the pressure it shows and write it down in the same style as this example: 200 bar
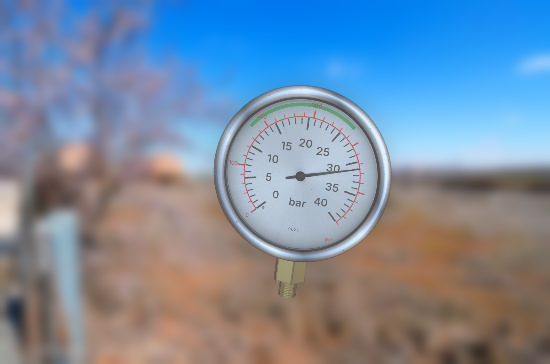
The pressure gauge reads 31 bar
